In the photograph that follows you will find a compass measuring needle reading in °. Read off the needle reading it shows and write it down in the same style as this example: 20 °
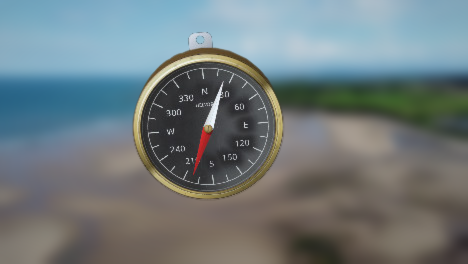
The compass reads 202.5 °
